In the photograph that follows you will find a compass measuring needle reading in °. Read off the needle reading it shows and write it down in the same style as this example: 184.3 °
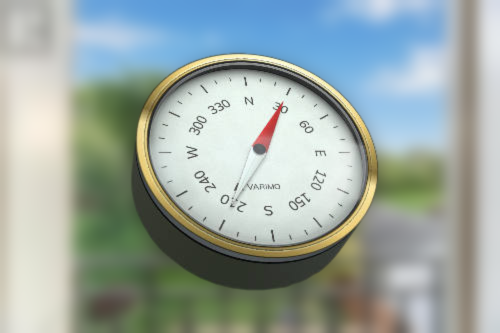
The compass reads 30 °
